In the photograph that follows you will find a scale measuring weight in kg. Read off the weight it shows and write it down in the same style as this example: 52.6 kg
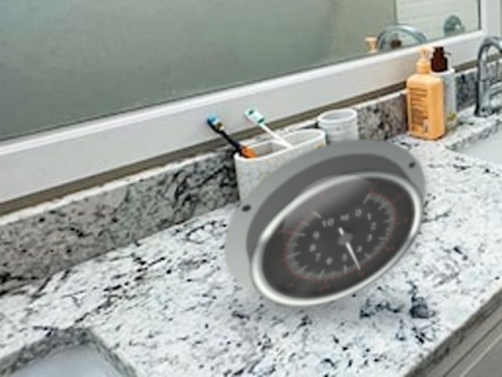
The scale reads 4.5 kg
